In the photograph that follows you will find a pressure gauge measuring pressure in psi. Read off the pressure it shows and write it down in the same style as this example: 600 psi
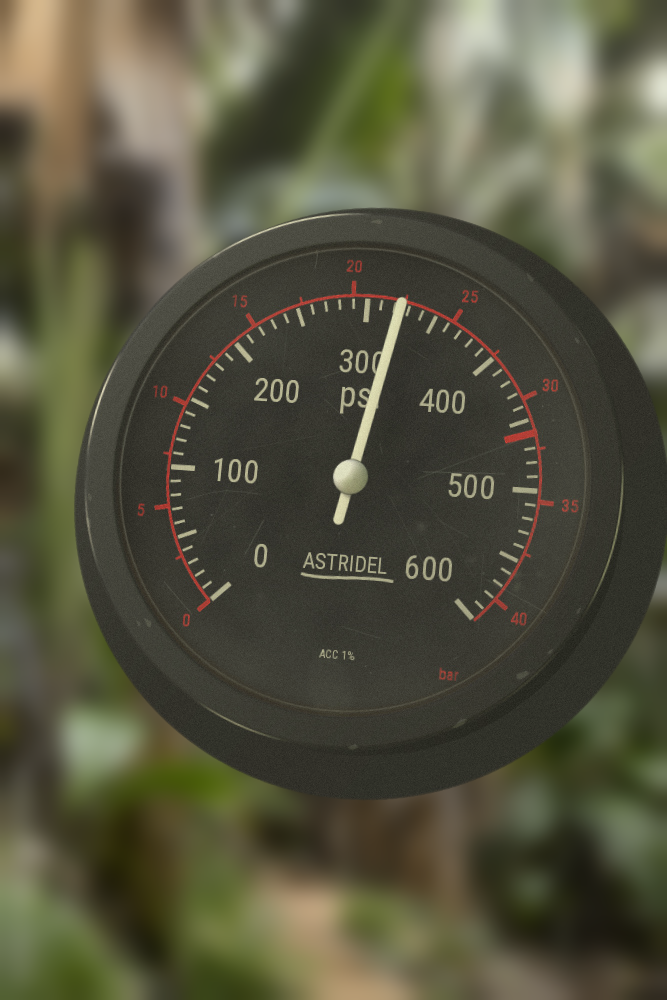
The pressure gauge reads 325 psi
